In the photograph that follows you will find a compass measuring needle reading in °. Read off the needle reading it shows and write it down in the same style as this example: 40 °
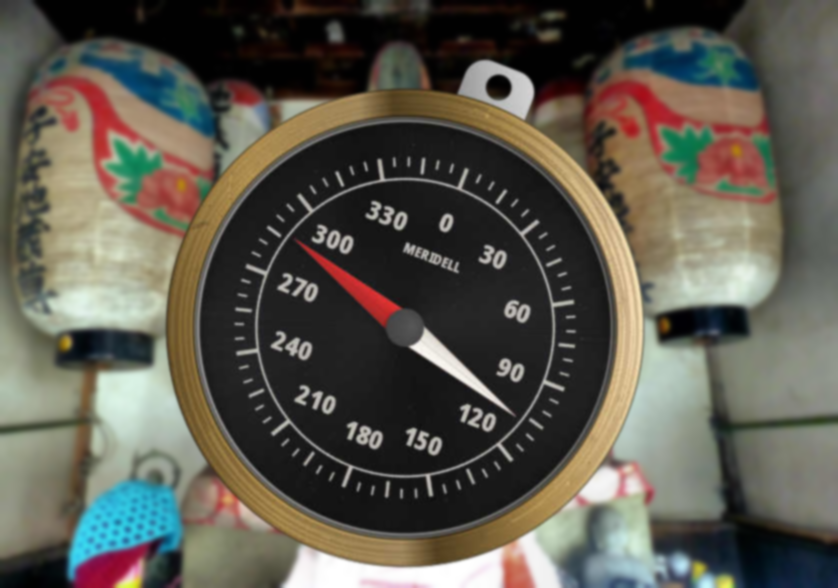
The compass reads 287.5 °
